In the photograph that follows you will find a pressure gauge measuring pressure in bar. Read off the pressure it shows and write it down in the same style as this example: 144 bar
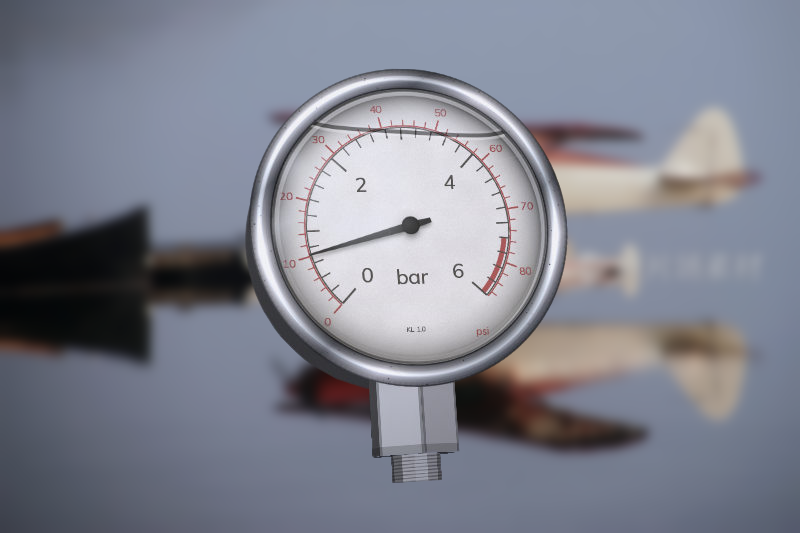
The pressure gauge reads 0.7 bar
